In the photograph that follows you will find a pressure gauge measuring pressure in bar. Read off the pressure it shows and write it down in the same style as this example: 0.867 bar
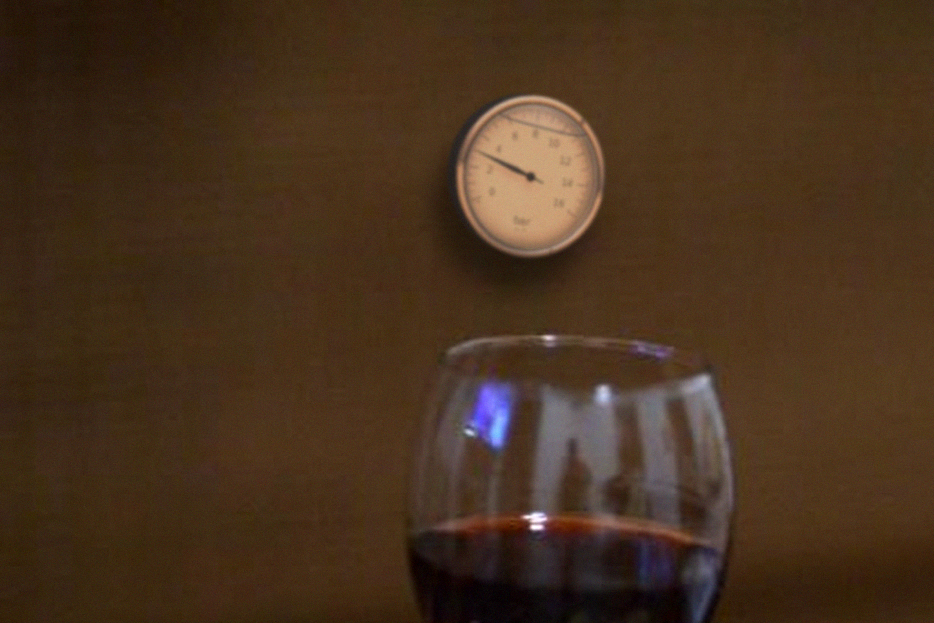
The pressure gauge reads 3 bar
